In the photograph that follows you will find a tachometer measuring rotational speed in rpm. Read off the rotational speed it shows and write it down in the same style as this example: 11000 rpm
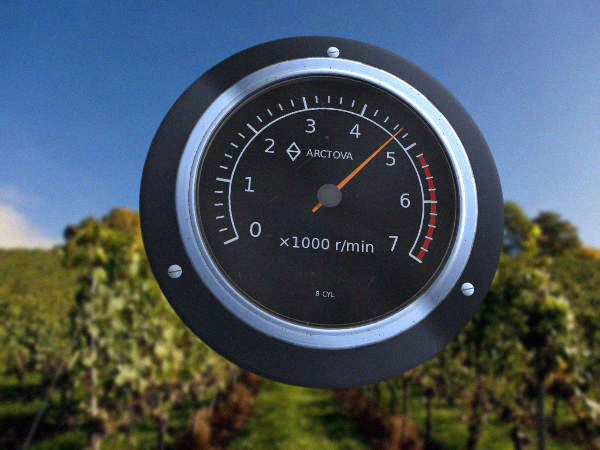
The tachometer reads 4700 rpm
